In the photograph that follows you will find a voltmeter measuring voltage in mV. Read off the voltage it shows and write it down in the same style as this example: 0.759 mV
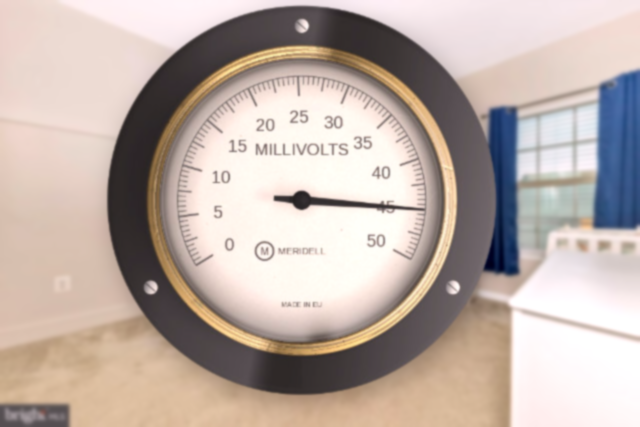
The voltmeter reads 45 mV
